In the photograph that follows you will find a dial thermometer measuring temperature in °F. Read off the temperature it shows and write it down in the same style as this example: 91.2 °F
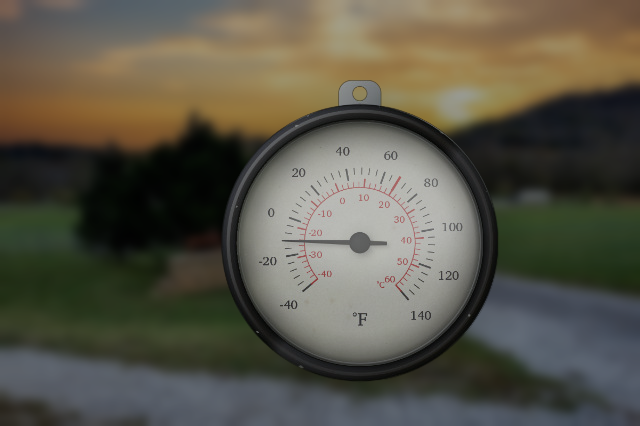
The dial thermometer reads -12 °F
